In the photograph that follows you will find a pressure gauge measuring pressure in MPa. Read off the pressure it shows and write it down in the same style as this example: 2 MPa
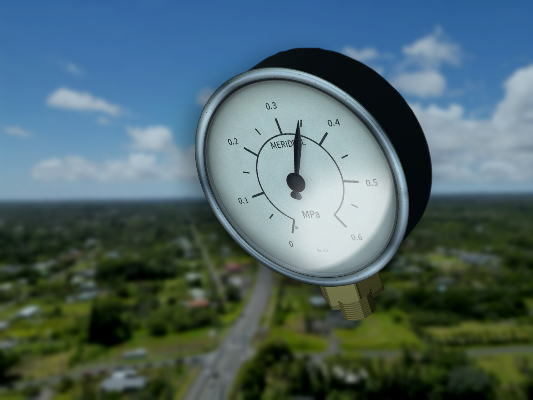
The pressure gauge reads 0.35 MPa
